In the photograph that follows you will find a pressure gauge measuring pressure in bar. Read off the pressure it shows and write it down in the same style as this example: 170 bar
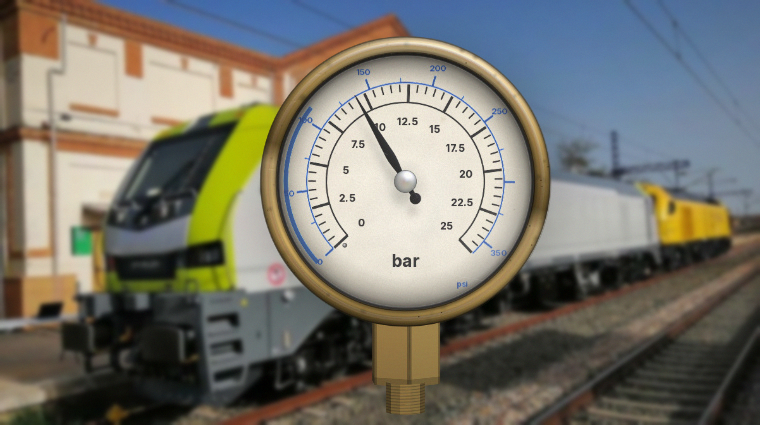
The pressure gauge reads 9.5 bar
